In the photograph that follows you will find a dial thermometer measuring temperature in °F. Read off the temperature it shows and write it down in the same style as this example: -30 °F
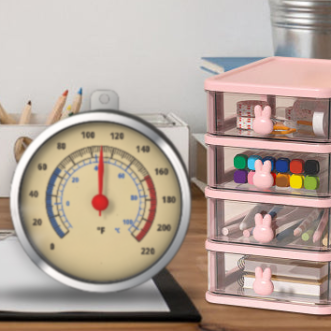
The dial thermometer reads 110 °F
